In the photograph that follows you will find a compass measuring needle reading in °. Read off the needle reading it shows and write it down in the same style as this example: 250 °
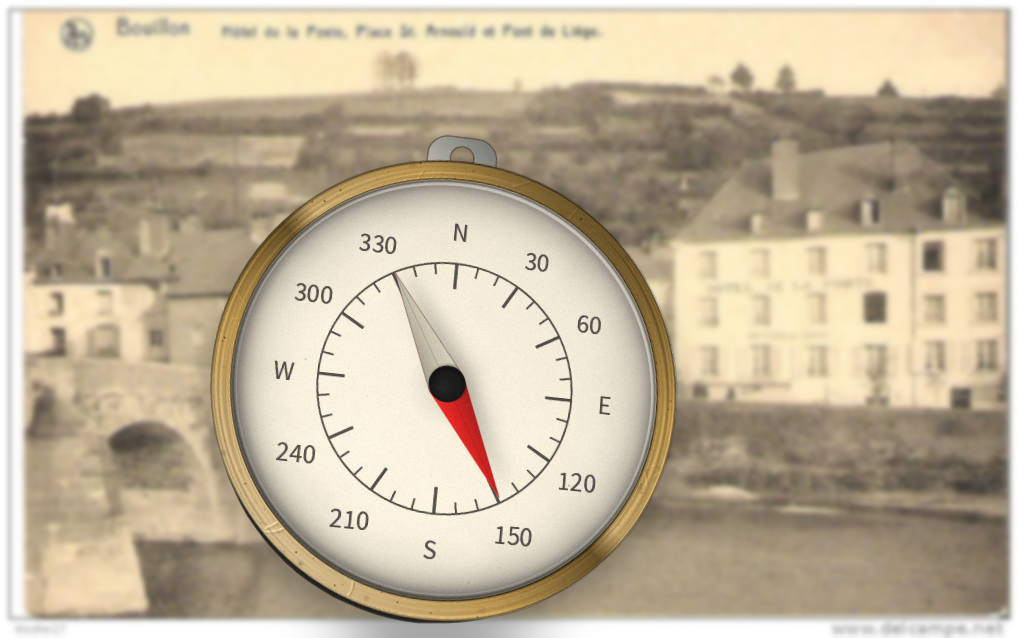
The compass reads 150 °
